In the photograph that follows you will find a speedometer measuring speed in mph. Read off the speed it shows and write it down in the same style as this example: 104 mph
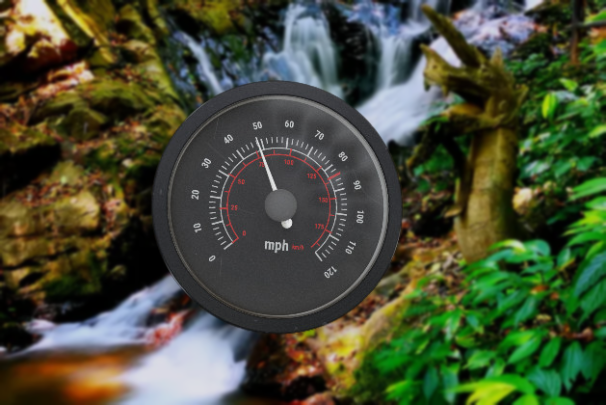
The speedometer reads 48 mph
